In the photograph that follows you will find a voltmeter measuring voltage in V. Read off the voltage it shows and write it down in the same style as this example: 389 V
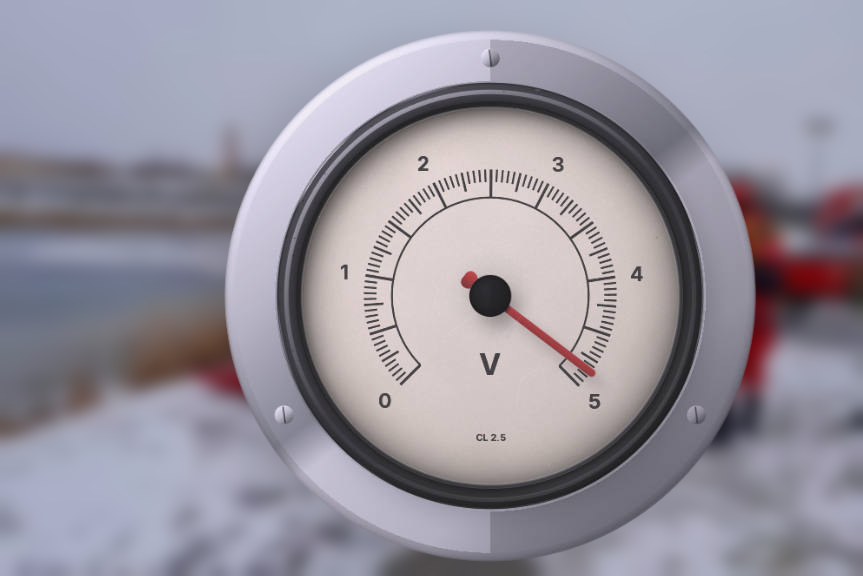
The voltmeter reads 4.85 V
